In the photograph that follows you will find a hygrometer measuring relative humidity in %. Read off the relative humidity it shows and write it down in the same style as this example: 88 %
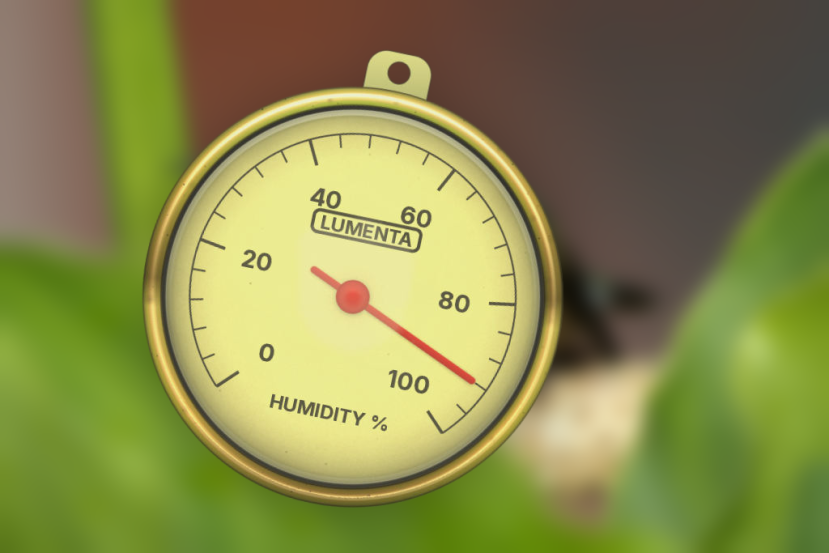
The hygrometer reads 92 %
